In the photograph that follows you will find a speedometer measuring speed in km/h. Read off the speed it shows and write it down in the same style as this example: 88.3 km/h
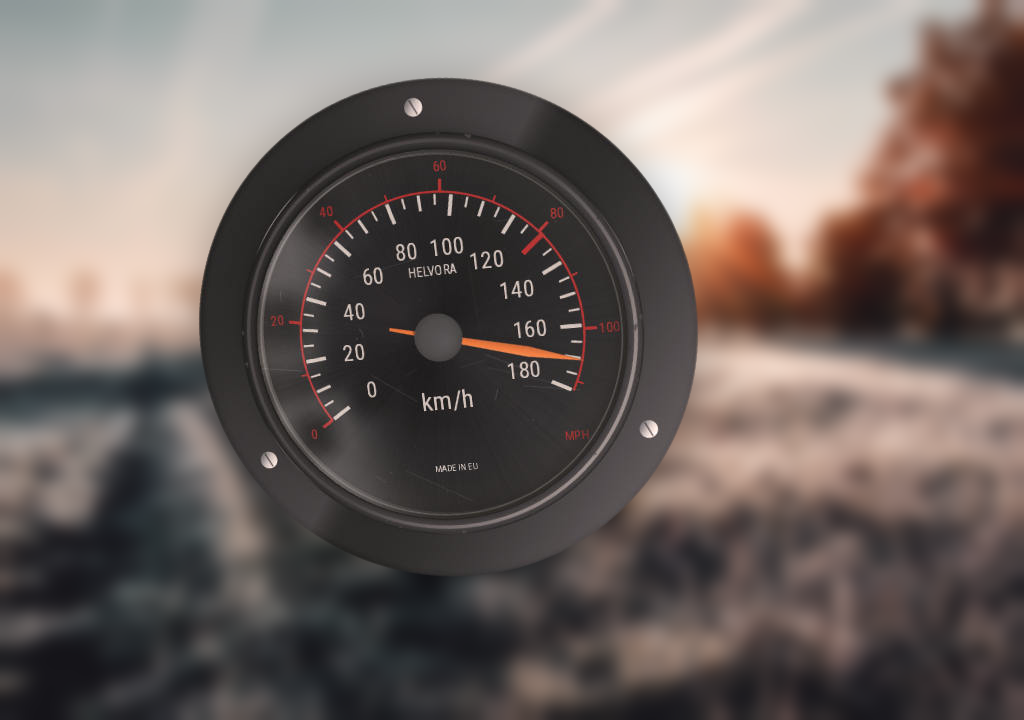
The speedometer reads 170 km/h
